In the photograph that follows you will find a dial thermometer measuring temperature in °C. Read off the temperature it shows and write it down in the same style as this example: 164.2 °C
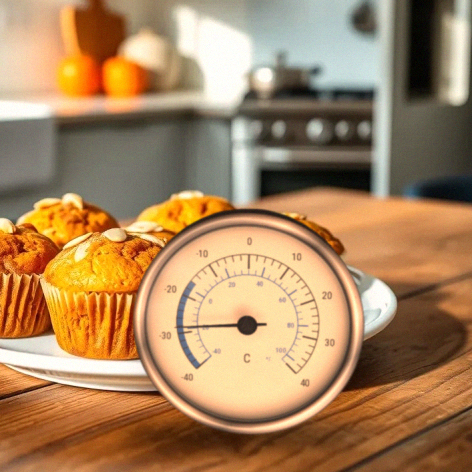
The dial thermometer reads -28 °C
